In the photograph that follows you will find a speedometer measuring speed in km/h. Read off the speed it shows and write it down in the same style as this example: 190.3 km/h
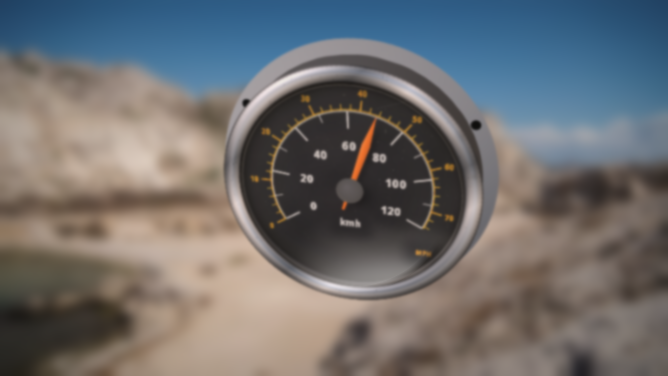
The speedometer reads 70 km/h
